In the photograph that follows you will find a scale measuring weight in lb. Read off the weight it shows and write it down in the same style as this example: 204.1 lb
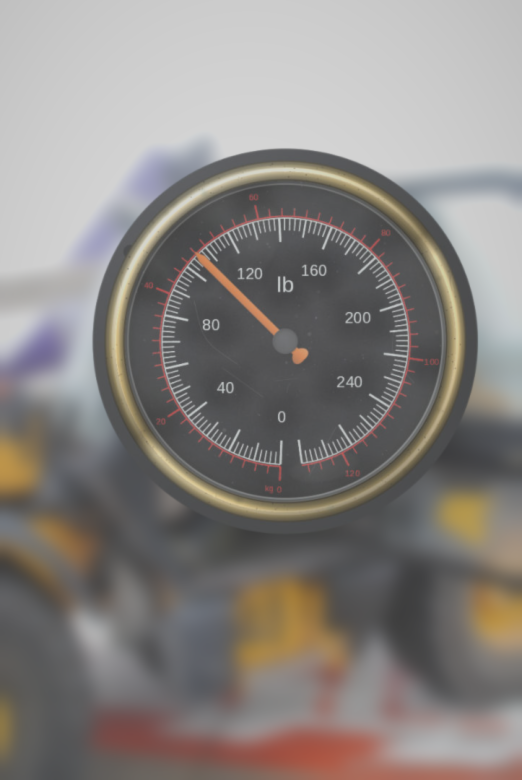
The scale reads 106 lb
